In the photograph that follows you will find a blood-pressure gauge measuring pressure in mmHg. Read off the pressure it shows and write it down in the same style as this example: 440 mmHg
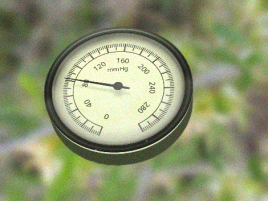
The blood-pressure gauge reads 80 mmHg
